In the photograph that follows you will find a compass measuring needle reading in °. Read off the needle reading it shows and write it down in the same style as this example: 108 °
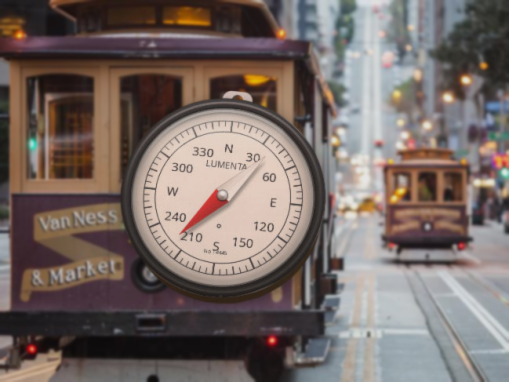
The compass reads 220 °
